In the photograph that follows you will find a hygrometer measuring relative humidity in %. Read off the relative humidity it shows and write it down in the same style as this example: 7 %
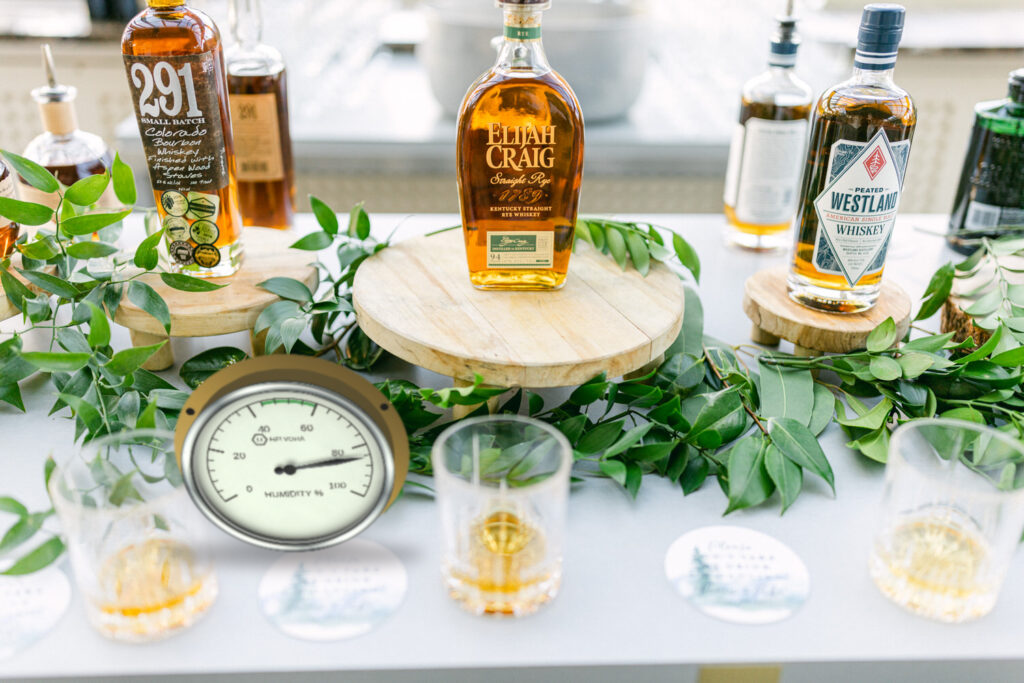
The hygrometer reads 84 %
